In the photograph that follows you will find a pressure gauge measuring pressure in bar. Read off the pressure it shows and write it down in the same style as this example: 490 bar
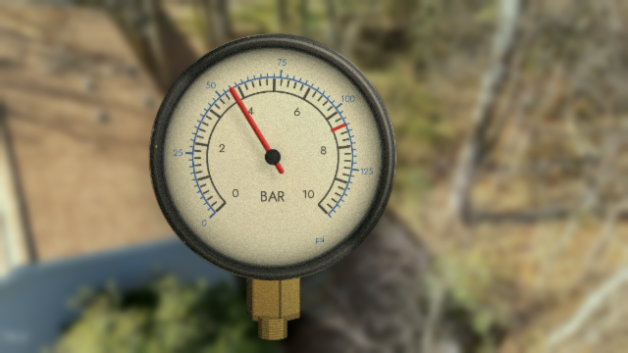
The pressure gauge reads 3.8 bar
